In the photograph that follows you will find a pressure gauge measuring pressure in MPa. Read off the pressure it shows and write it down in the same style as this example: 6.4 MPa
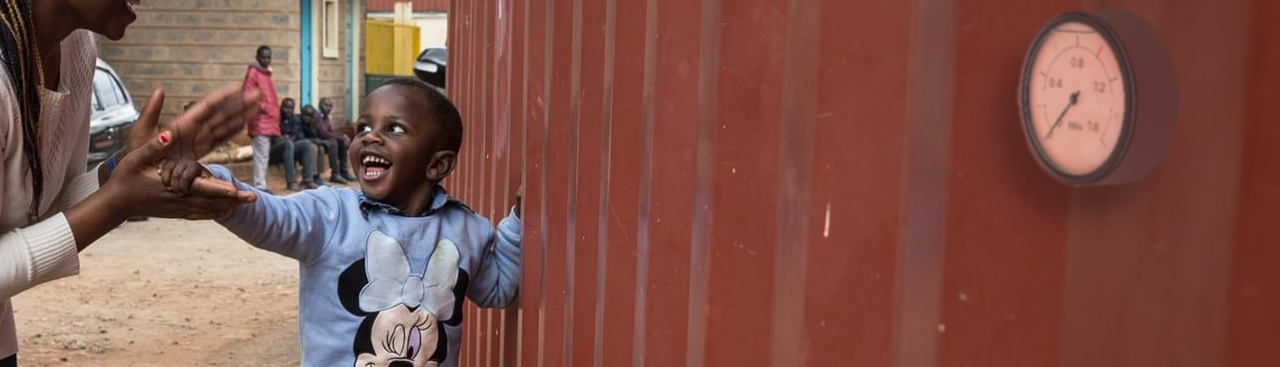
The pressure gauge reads 0 MPa
